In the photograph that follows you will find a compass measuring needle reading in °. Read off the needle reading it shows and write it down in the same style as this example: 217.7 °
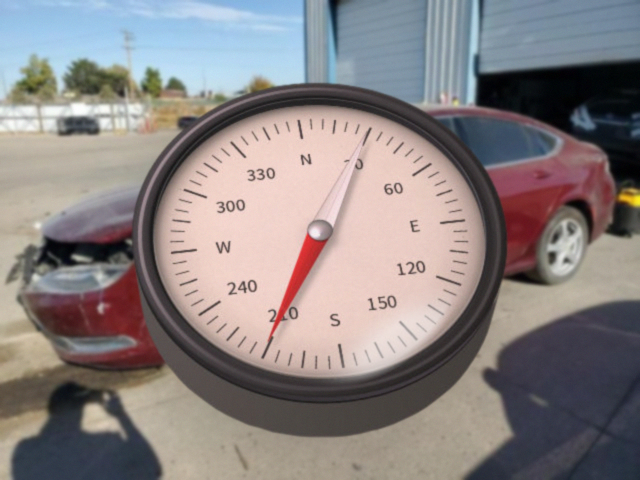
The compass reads 210 °
